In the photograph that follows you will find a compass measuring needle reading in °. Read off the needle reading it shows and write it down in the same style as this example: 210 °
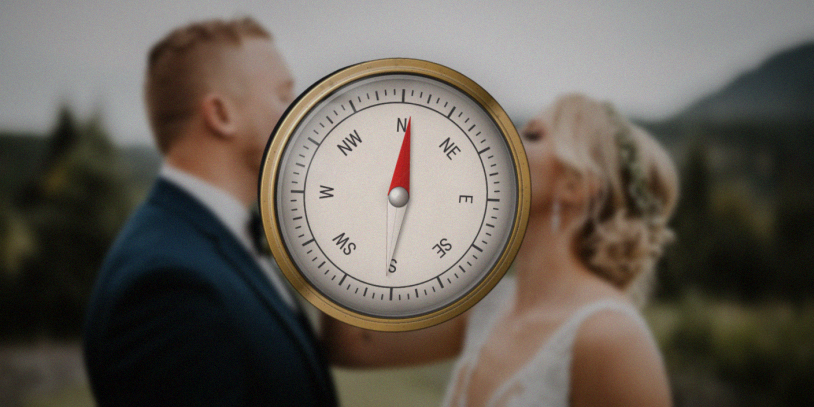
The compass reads 5 °
